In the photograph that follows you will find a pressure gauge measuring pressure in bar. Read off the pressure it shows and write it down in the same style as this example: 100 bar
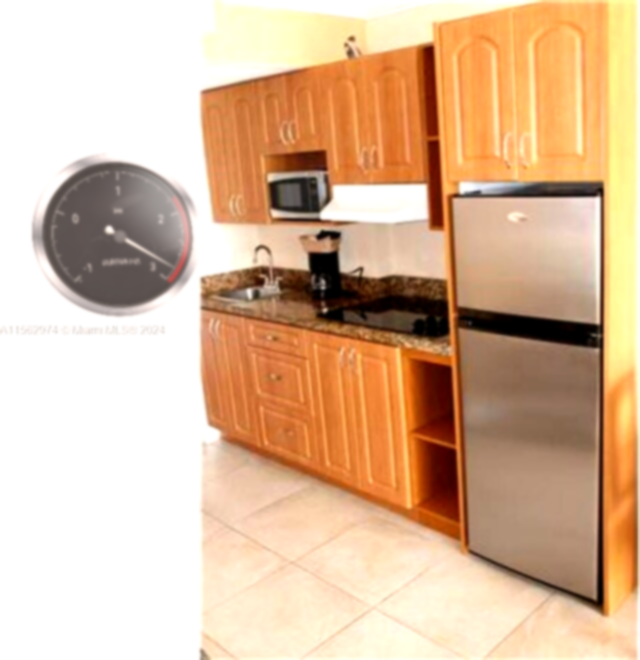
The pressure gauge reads 2.8 bar
